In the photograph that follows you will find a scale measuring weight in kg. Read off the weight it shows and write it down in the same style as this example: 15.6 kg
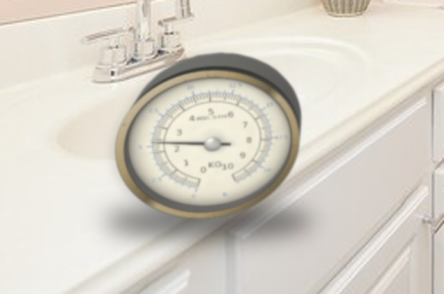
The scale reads 2.5 kg
